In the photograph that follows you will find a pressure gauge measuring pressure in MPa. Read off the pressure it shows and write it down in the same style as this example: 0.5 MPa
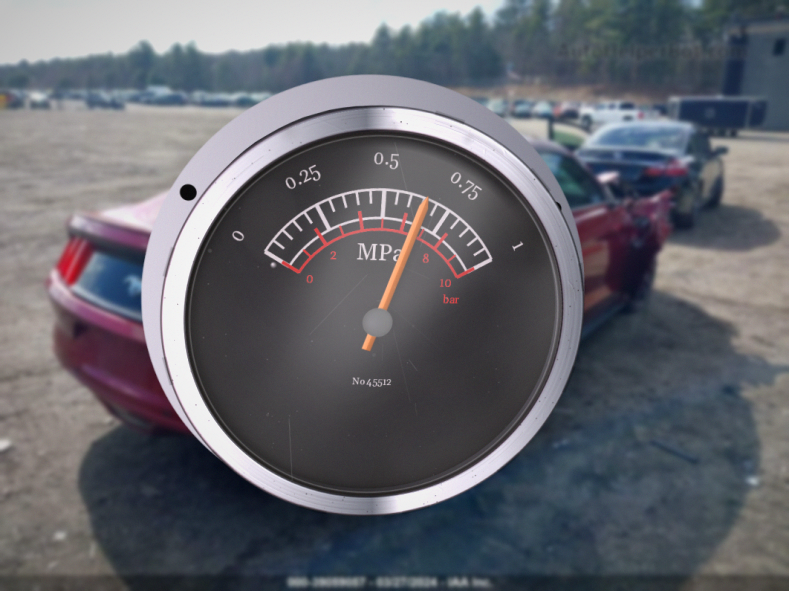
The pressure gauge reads 0.65 MPa
